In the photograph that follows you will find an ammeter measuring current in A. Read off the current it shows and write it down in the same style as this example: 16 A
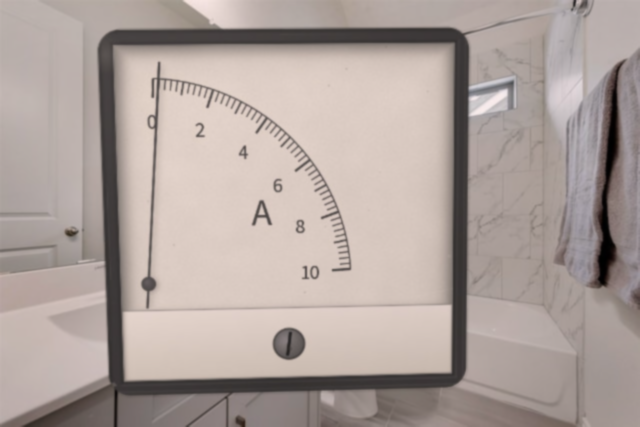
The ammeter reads 0.2 A
